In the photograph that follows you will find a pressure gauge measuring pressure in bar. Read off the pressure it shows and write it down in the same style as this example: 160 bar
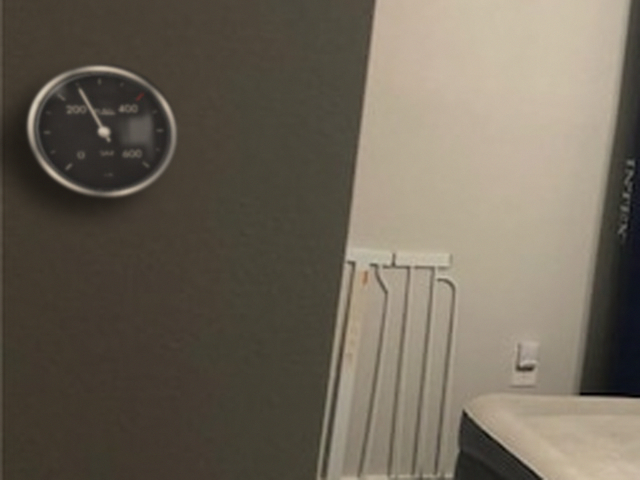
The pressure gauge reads 250 bar
